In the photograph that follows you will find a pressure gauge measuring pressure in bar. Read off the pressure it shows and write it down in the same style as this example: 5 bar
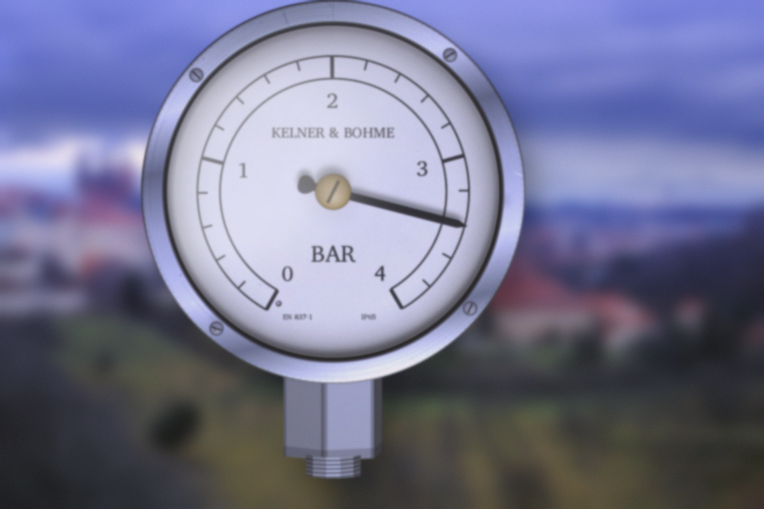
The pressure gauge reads 3.4 bar
